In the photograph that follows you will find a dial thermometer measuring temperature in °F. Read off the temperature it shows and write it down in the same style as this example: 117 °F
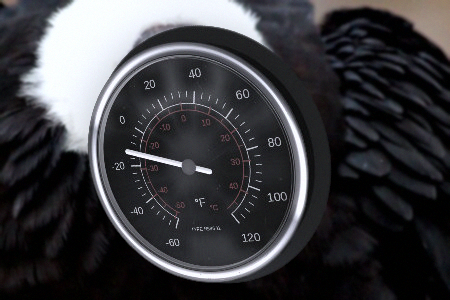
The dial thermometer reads -12 °F
